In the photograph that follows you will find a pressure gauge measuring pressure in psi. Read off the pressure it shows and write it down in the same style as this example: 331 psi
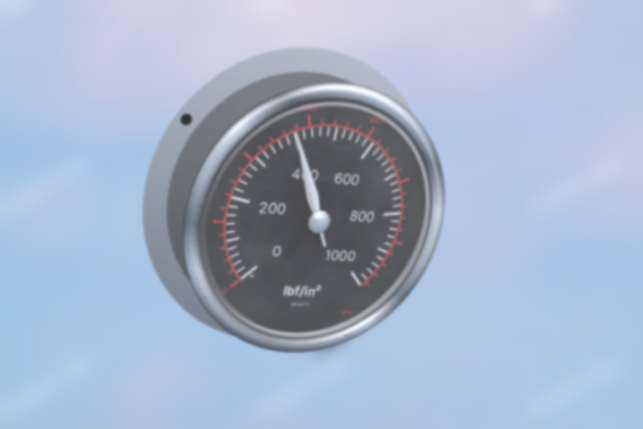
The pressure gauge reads 400 psi
